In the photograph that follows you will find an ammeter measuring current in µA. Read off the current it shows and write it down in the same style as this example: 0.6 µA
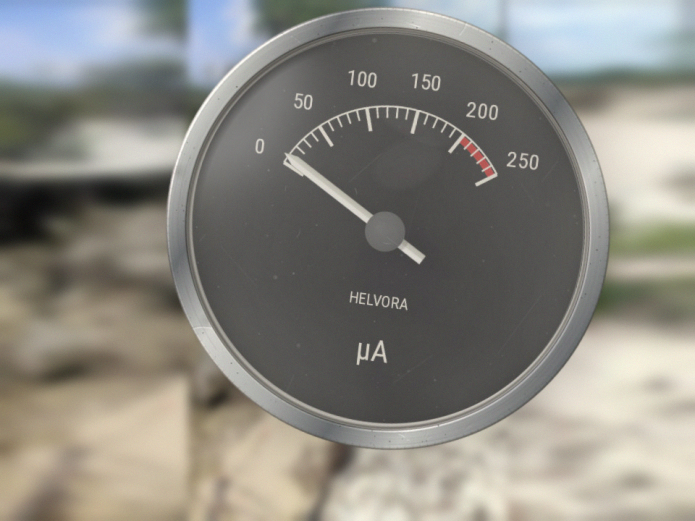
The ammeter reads 10 µA
